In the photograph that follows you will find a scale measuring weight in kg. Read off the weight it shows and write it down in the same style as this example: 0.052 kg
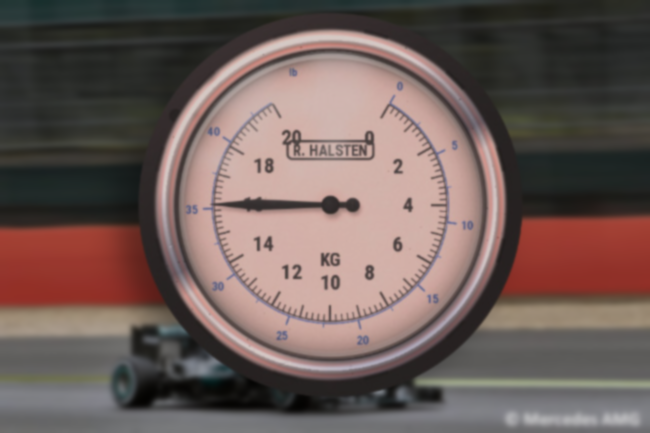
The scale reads 16 kg
